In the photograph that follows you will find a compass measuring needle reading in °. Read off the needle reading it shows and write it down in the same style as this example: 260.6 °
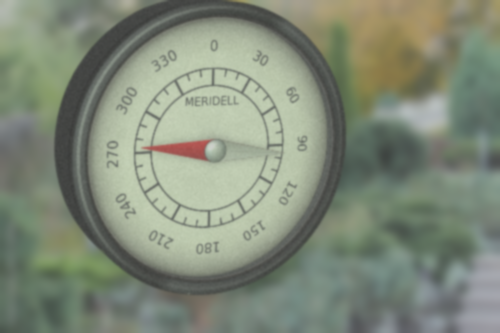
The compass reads 275 °
